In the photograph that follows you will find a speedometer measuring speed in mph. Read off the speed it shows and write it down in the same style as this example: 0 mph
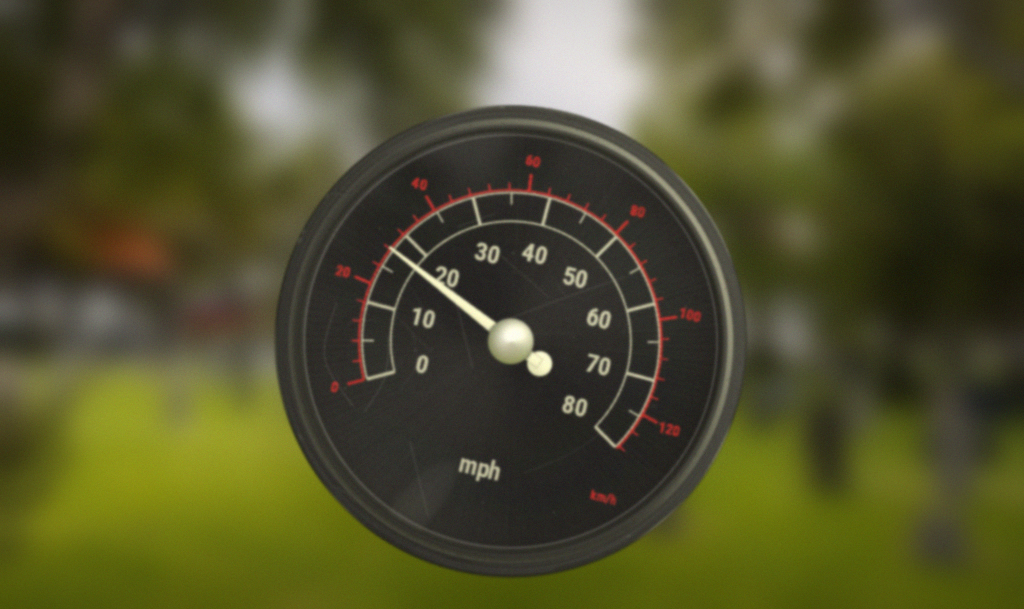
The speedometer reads 17.5 mph
